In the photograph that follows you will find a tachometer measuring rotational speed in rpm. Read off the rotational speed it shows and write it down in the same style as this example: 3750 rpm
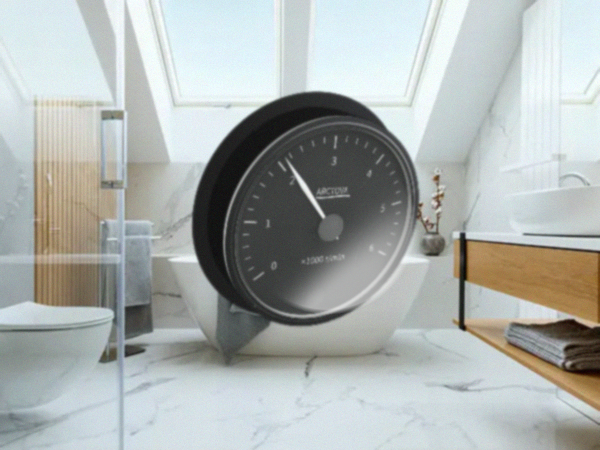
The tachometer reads 2100 rpm
